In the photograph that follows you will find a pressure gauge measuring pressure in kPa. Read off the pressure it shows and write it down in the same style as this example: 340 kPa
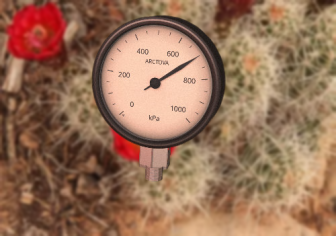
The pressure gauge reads 700 kPa
